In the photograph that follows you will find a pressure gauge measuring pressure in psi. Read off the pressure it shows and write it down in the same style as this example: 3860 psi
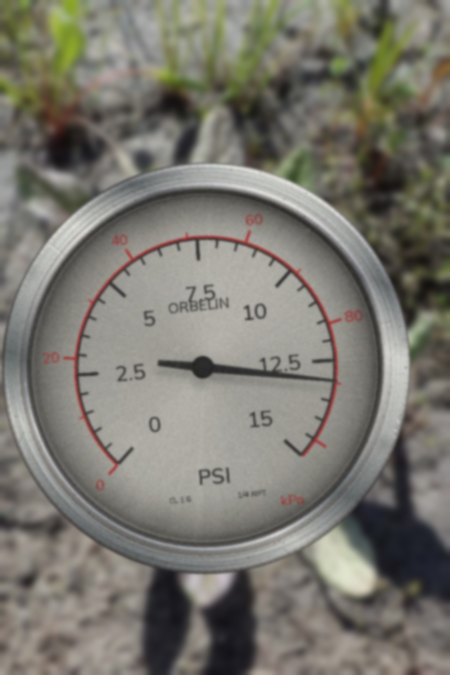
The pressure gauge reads 13 psi
